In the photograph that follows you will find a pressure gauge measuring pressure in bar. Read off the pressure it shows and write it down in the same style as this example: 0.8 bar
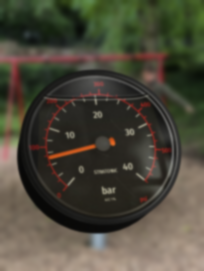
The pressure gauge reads 5 bar
